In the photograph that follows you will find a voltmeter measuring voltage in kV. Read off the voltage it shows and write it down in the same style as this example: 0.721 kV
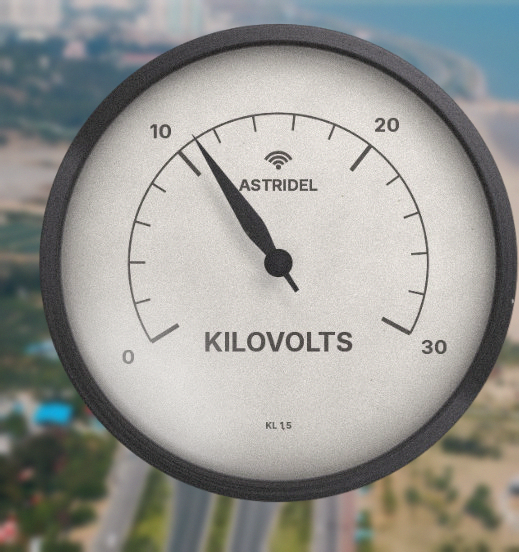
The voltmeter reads 11 kV
